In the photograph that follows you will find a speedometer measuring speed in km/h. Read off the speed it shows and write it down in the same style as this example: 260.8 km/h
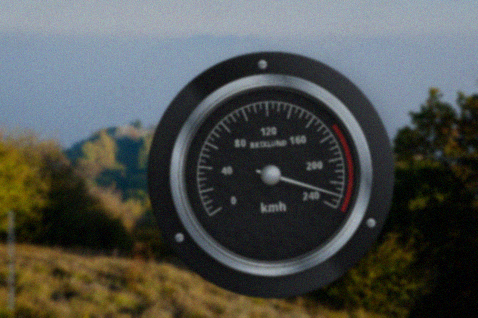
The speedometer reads 230 km/h
